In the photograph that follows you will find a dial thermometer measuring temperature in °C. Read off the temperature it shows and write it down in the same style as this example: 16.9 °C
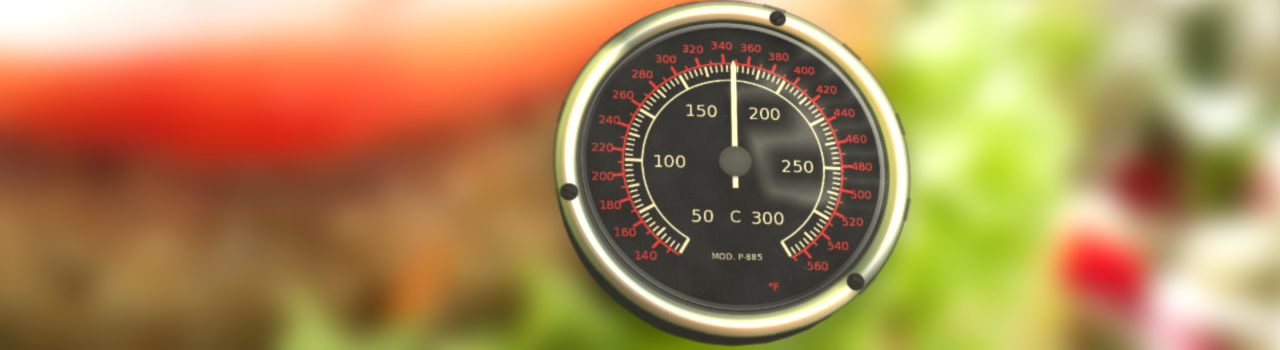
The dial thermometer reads 175 °C
